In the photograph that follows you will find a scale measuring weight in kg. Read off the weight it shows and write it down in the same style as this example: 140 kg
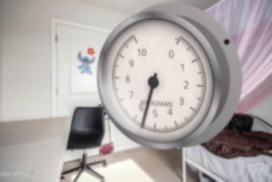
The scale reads 5.5 kg
